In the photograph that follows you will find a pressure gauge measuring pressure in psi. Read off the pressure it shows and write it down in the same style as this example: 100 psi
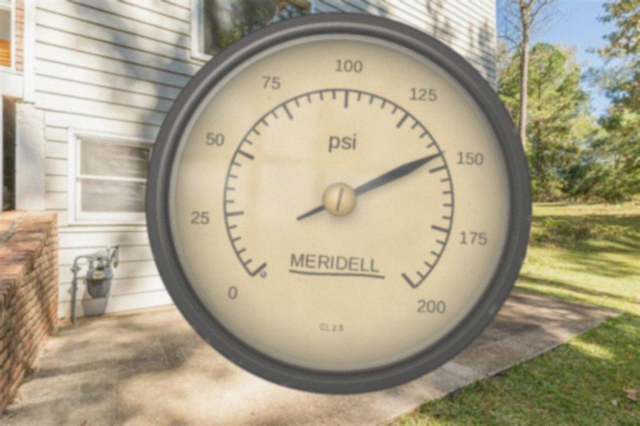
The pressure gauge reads 145 psi
